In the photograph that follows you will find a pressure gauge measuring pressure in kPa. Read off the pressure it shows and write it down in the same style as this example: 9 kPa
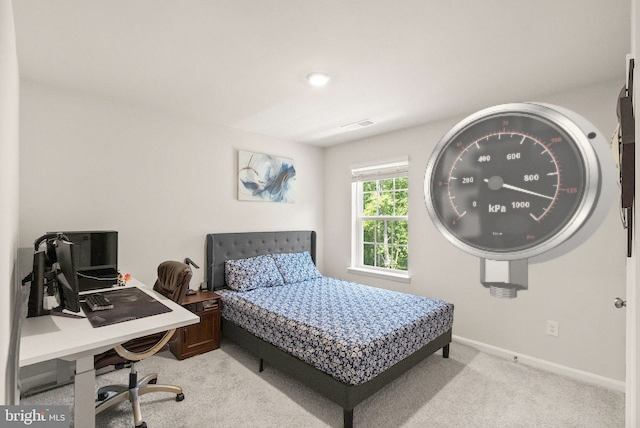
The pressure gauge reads 900 kPa
